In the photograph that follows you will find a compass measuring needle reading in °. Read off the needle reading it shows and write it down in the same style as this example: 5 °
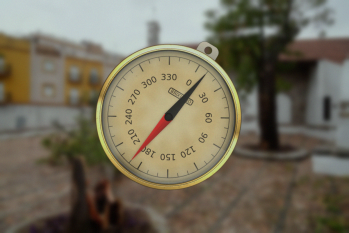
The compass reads 190 °
